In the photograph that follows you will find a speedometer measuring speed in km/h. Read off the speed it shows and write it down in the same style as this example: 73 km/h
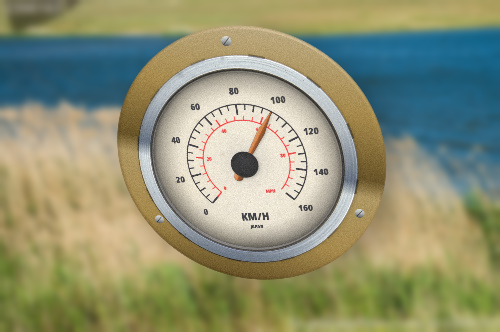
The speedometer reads 100 km/h
